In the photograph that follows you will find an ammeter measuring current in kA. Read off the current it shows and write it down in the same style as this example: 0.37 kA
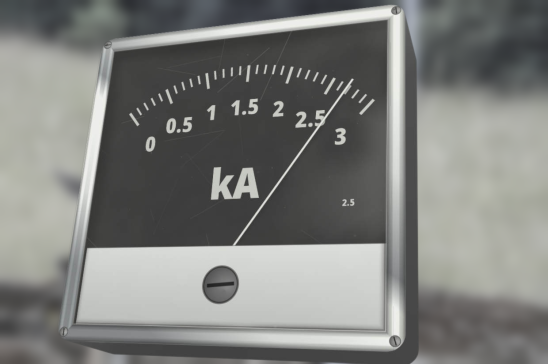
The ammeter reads 2.7 kA
